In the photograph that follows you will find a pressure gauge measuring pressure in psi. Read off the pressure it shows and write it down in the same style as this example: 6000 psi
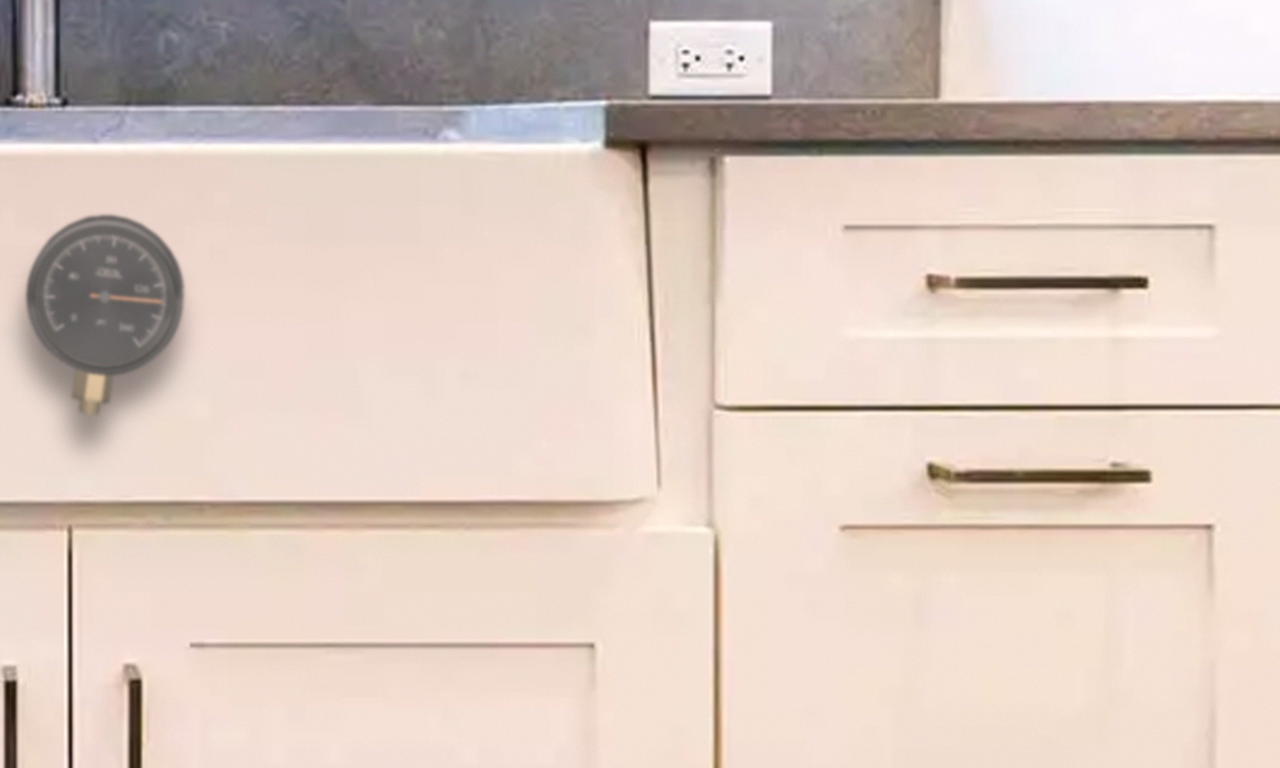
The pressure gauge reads 130 psi
